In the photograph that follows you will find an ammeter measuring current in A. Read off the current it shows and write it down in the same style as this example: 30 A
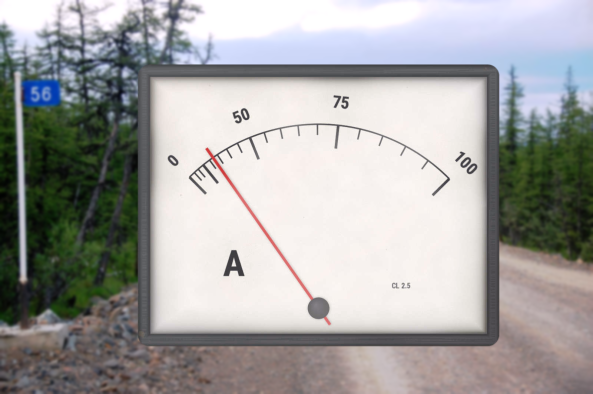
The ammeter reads 32.5 A
